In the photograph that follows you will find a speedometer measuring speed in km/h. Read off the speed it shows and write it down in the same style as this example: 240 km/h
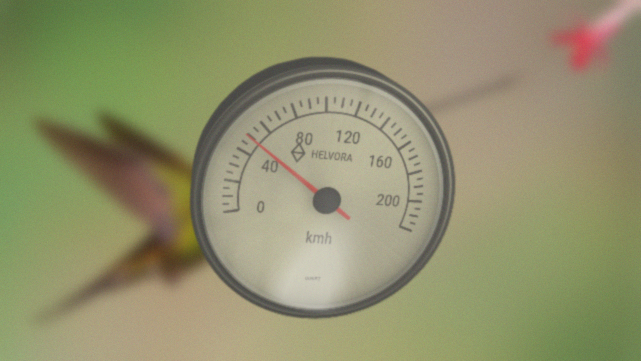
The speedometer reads 50 km/h
